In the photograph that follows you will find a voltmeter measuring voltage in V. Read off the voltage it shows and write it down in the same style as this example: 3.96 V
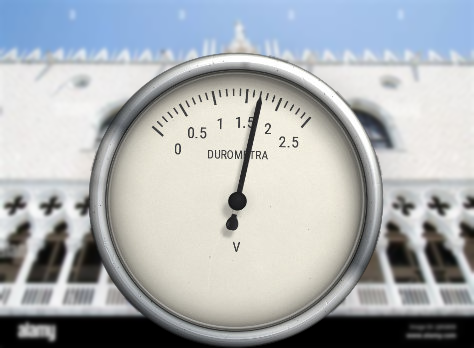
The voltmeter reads 1.7 V
